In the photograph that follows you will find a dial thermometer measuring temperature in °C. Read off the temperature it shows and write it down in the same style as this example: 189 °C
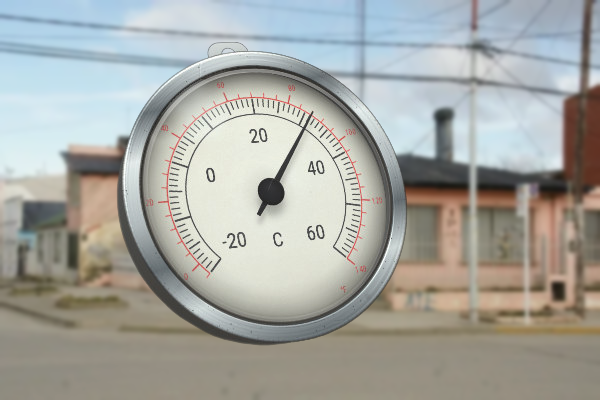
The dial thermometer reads 31 °C
